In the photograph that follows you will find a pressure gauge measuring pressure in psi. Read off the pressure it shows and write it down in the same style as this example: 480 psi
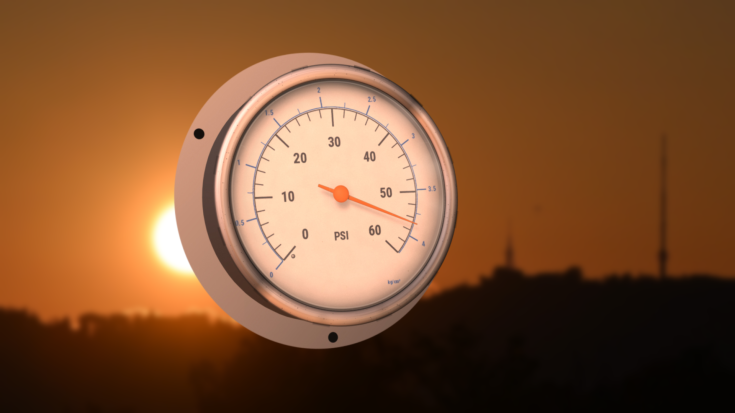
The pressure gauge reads 55 psi
